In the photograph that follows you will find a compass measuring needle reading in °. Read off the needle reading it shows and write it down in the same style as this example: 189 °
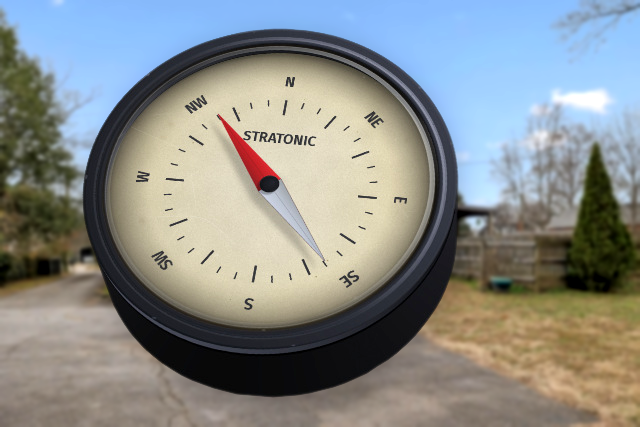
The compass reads 320 °
